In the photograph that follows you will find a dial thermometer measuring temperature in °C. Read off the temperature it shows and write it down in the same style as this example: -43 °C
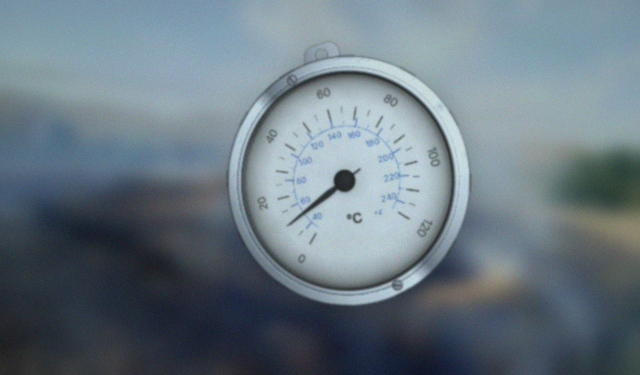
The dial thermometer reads 10 °C
